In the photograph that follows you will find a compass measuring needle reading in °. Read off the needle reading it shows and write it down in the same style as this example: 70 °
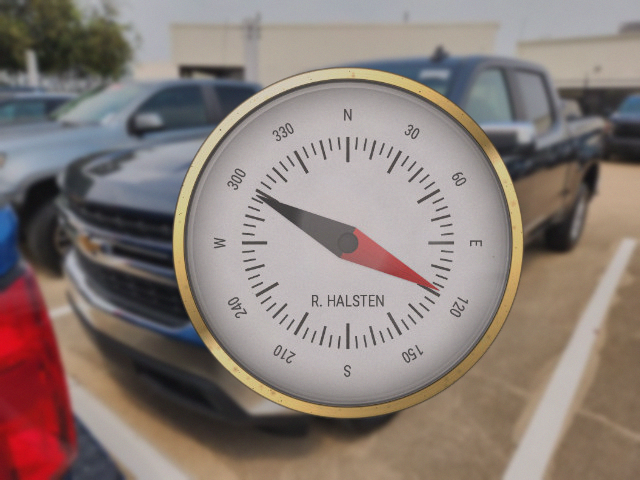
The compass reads 117.5 °
